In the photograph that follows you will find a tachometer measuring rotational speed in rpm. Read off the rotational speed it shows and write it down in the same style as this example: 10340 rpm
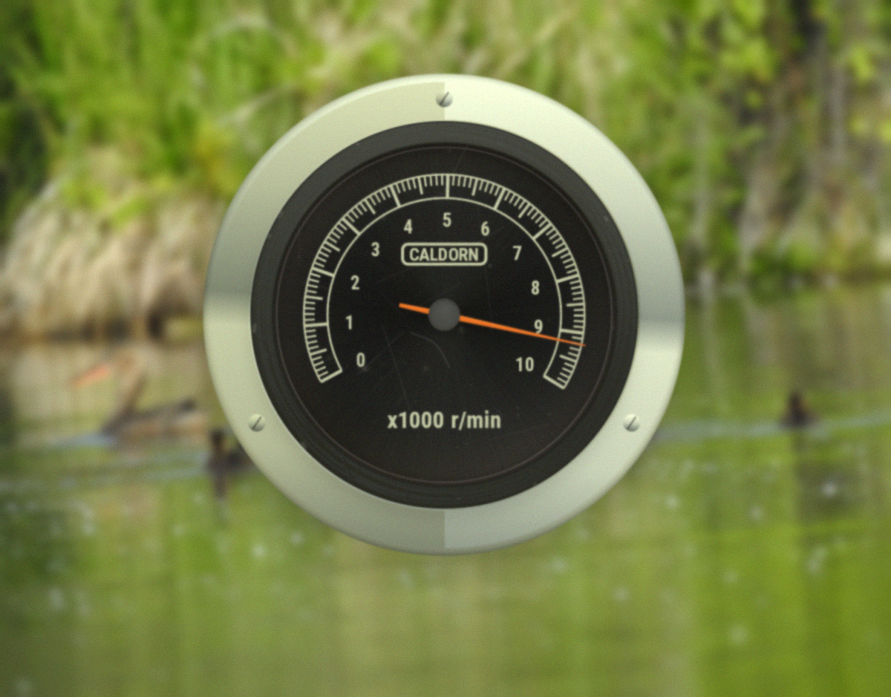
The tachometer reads 9200 rpm
